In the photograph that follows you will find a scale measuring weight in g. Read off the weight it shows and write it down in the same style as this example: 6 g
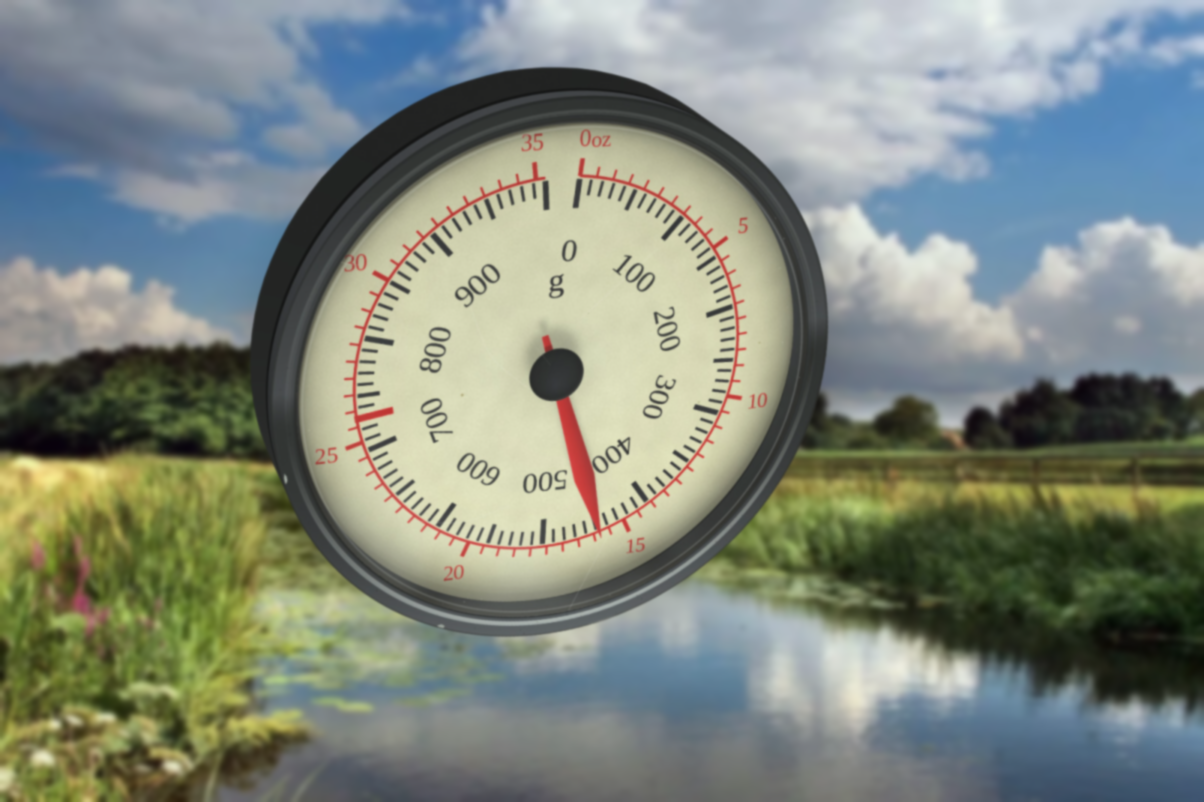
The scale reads 450 g
